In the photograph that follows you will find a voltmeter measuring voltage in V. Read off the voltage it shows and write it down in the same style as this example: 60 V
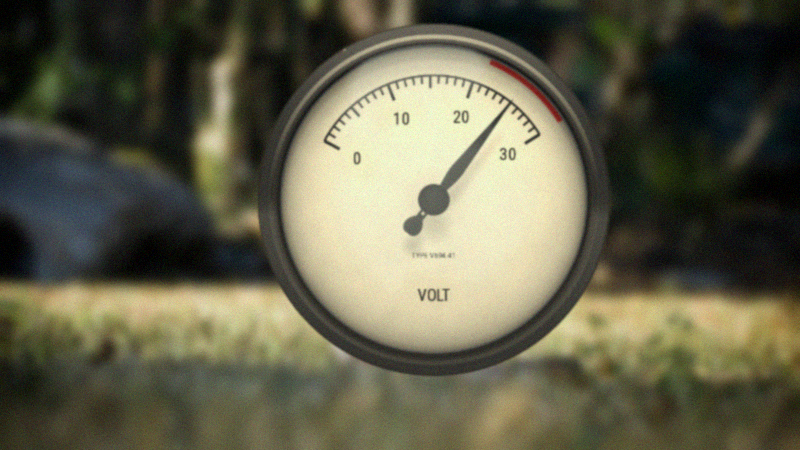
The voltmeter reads 25 V
